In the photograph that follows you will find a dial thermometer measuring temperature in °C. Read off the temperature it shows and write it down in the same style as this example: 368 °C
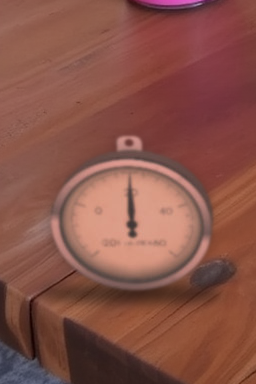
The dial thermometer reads 20 °C
